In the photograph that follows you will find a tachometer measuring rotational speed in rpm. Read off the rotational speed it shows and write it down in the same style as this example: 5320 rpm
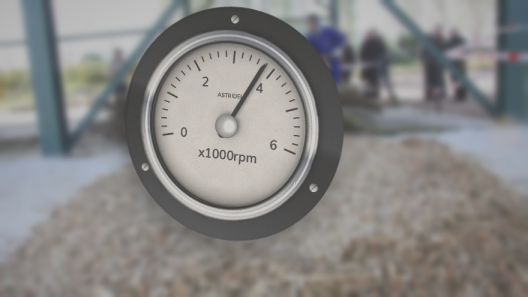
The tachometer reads 3800 rpm
